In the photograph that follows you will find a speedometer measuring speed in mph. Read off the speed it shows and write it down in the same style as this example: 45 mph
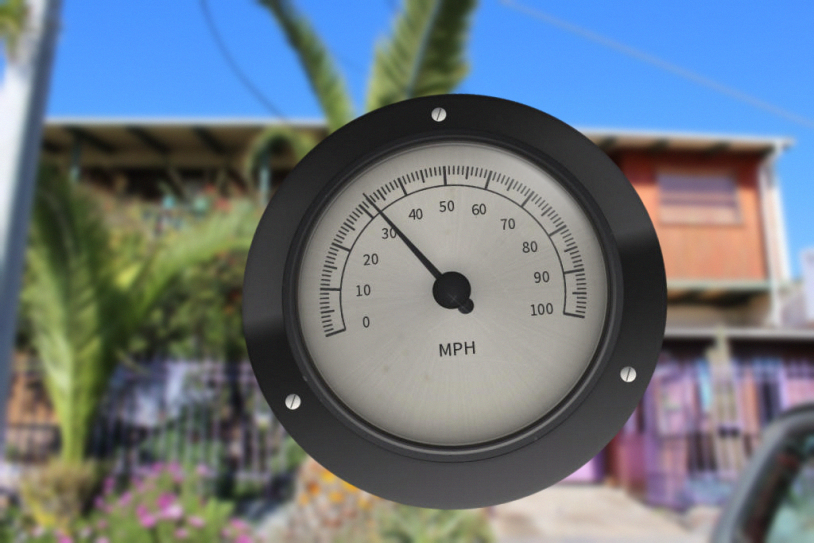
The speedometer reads 32 mph
